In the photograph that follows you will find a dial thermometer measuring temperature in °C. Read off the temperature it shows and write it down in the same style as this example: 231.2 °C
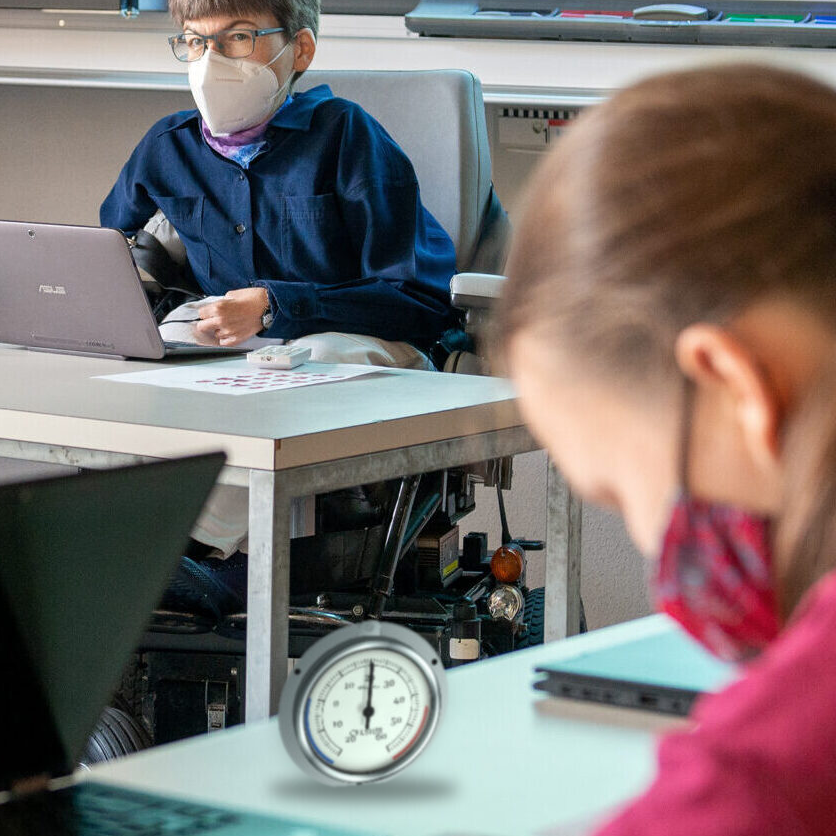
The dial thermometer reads 20 °C
